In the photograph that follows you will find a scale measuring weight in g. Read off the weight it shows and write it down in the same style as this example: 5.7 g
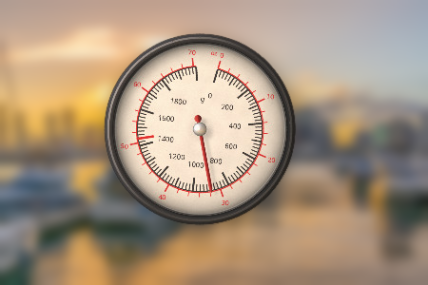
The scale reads 900 g
